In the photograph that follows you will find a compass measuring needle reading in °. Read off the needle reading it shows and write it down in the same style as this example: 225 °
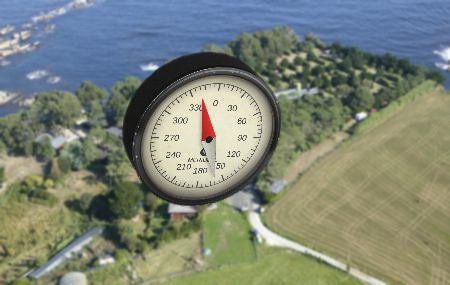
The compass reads 340 °
